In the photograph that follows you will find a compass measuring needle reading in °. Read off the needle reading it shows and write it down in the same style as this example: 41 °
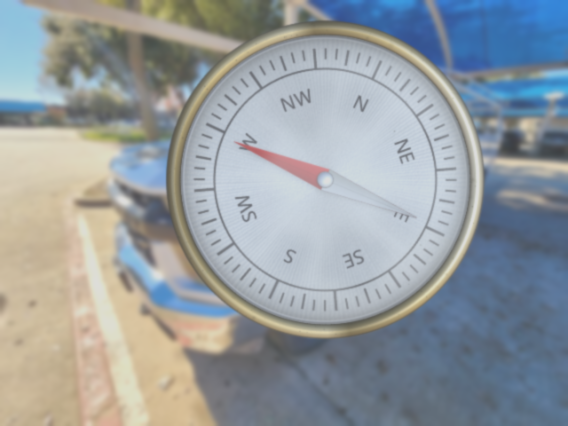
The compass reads 267.5 °
